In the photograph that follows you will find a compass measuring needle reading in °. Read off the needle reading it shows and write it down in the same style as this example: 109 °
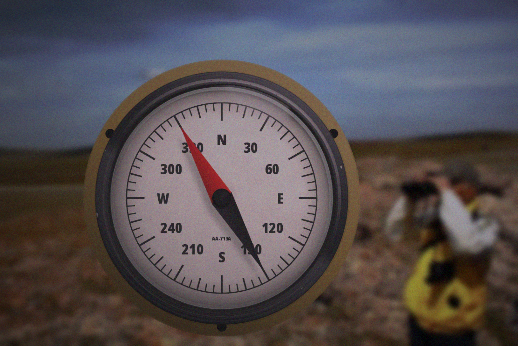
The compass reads 330 °
